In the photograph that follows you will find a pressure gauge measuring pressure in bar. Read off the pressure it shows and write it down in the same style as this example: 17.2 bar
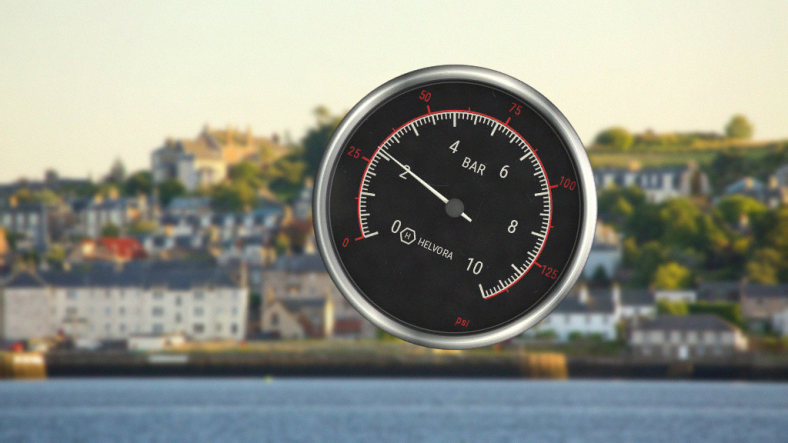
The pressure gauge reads 2.1 bar
